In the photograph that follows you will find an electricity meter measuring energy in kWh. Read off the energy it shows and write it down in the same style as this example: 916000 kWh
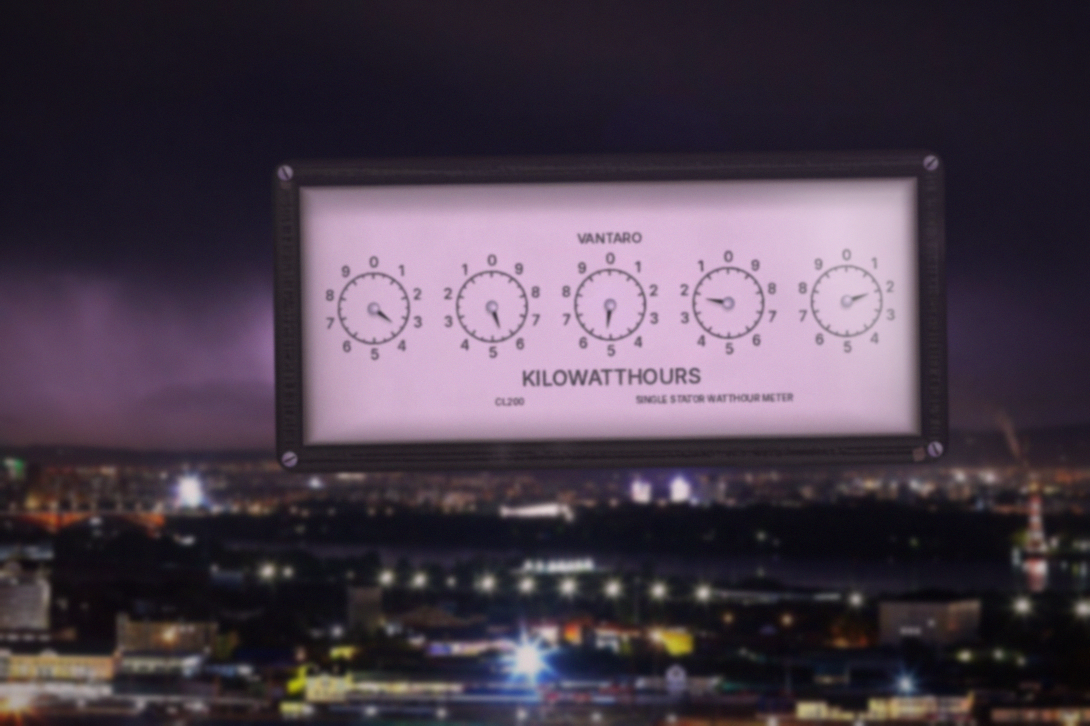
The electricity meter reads 35522 kWh
